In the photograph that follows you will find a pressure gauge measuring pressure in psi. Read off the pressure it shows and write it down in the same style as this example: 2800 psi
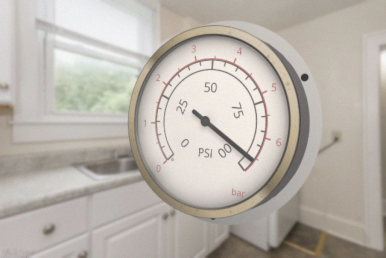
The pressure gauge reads 95 psi
